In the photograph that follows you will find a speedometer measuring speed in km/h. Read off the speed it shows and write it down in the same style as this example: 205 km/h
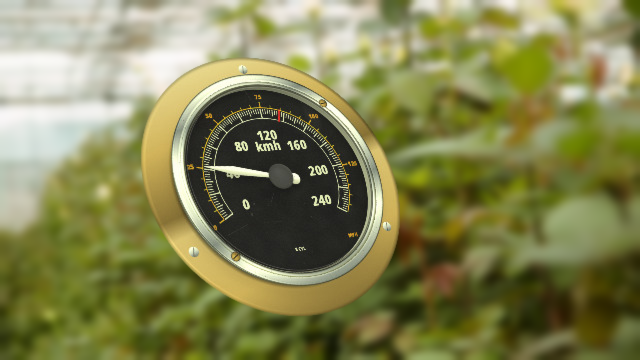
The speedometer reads 40 km/h
